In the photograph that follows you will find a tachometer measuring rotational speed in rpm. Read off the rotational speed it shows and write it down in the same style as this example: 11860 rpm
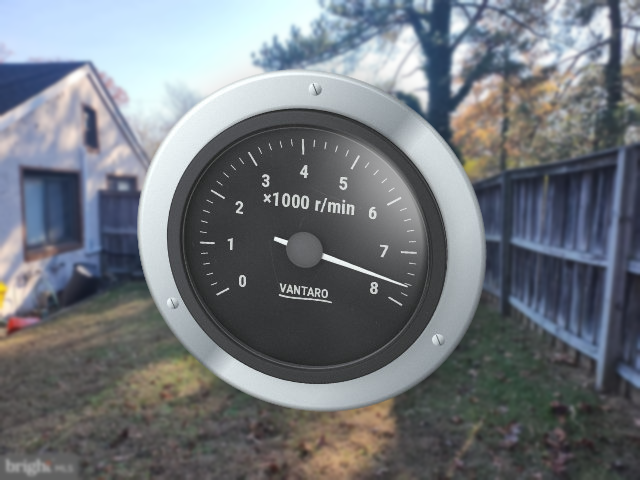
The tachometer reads 7600 rpm
